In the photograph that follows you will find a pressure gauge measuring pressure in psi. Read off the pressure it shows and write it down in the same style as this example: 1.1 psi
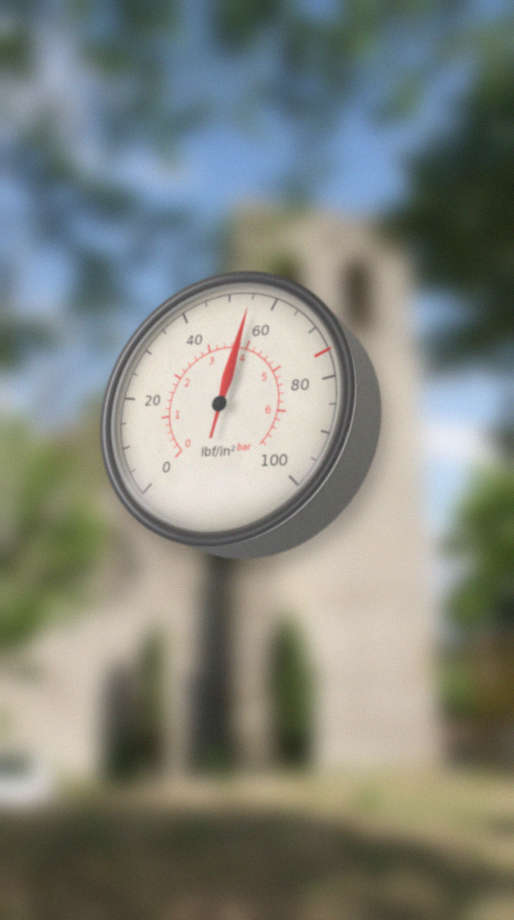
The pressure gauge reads 55 psi
